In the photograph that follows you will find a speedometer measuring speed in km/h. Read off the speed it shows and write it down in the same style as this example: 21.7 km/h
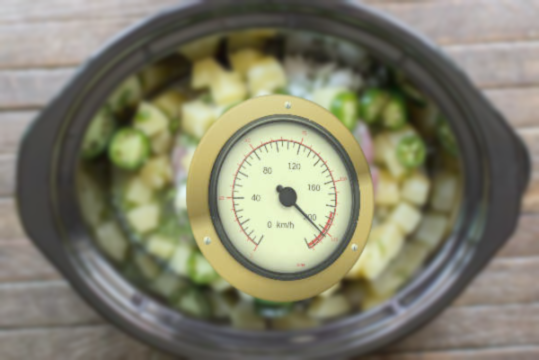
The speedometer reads 205 km/h
